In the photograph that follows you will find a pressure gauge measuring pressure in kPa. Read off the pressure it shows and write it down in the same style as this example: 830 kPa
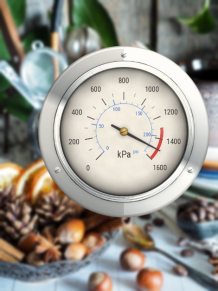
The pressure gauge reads 1500 kPa
